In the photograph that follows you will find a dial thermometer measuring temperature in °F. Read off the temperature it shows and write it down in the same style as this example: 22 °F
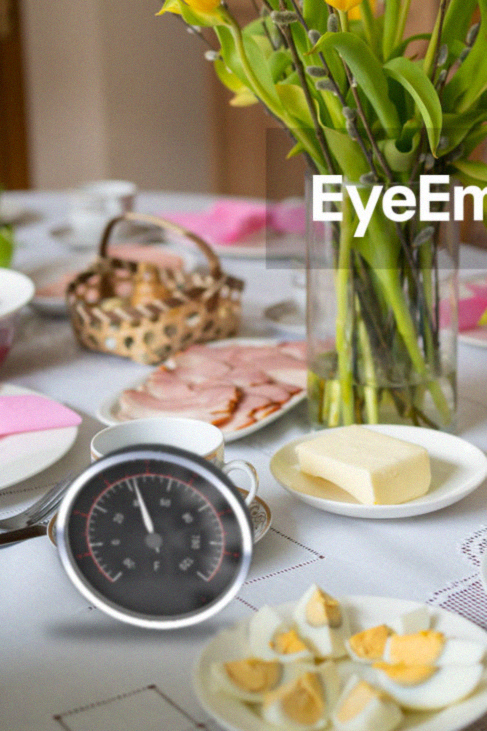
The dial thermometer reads 44 °F
